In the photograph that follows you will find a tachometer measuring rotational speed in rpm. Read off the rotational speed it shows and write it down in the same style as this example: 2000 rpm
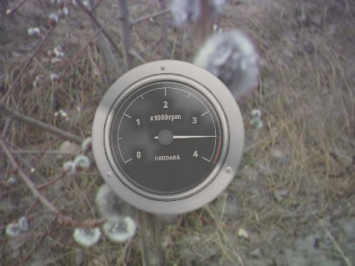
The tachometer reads 3500 rpm
